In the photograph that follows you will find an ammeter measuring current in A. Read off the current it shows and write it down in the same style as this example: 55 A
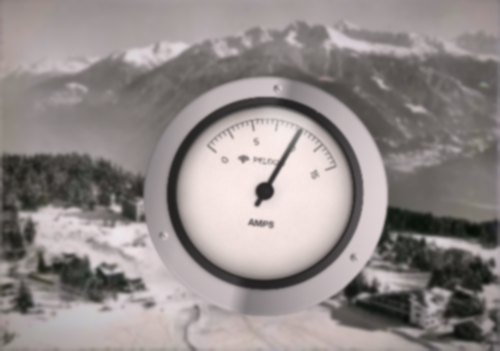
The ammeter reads 10 A
